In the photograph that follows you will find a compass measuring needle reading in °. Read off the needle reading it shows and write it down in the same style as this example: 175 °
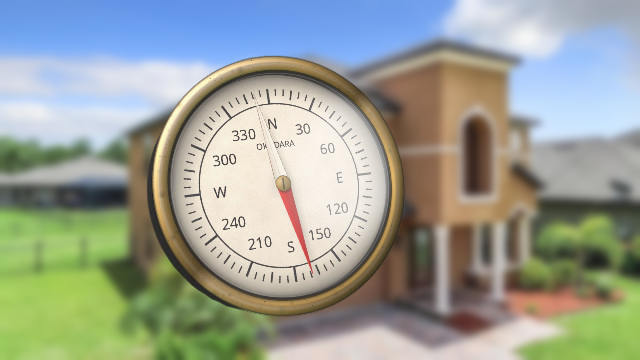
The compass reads 170 °
